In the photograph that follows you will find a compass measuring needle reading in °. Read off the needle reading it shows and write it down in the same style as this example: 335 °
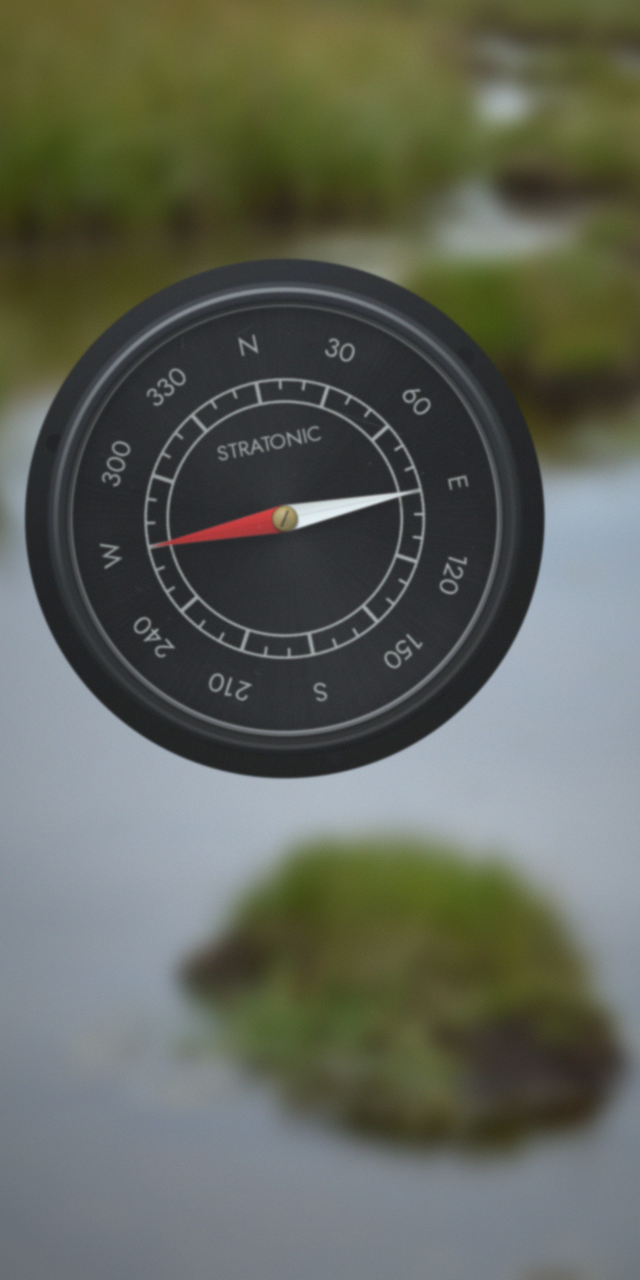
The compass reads 270 °
